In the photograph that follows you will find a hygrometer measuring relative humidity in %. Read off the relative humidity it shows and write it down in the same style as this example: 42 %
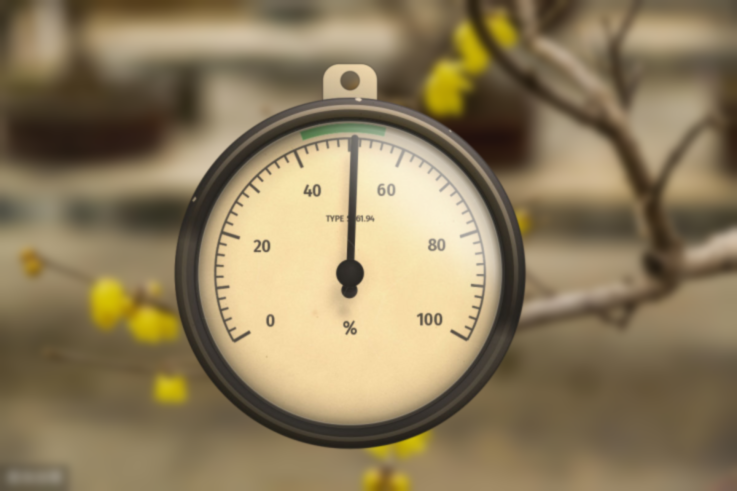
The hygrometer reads 51 %
